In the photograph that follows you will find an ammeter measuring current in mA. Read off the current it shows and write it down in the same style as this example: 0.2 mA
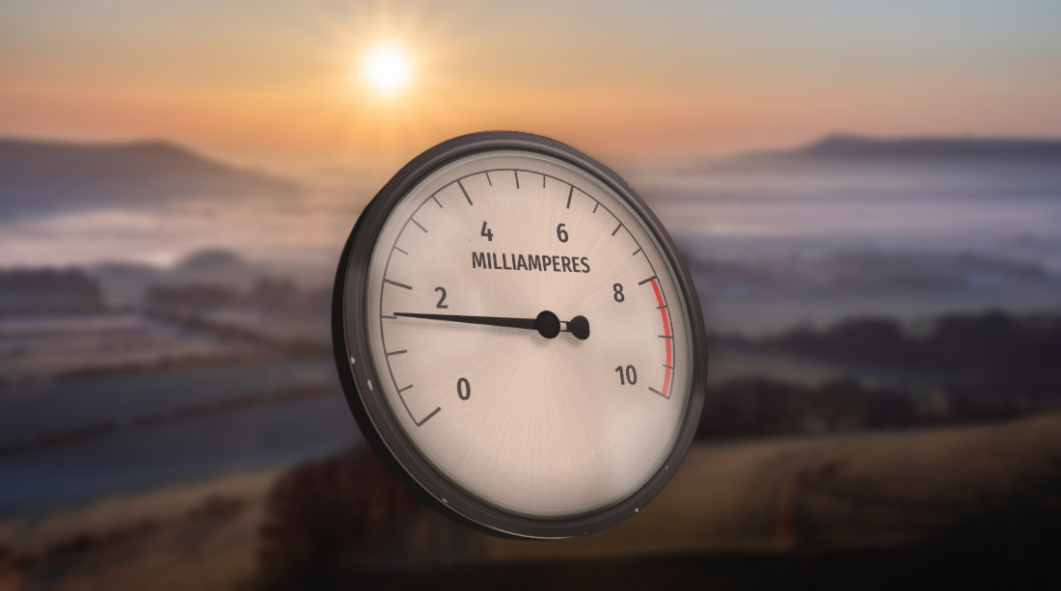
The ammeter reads 1.5 mA
